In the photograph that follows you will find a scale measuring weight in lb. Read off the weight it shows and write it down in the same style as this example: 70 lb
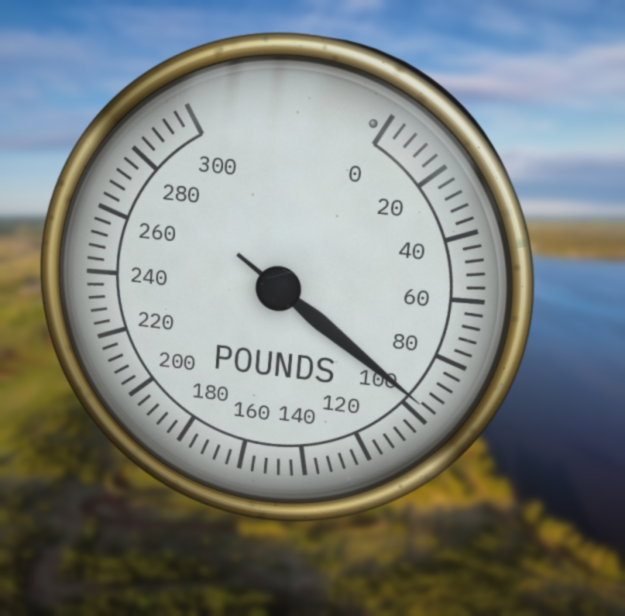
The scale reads 96 lb
